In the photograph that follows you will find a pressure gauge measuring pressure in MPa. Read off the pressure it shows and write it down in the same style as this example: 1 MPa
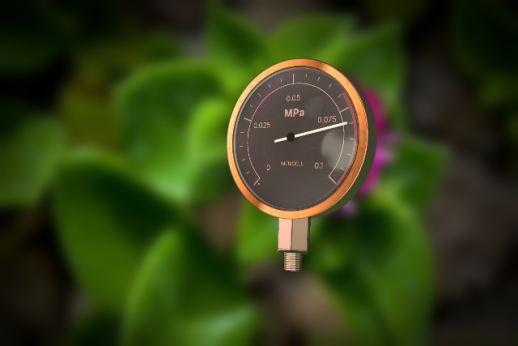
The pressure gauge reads 0.08 MPa
